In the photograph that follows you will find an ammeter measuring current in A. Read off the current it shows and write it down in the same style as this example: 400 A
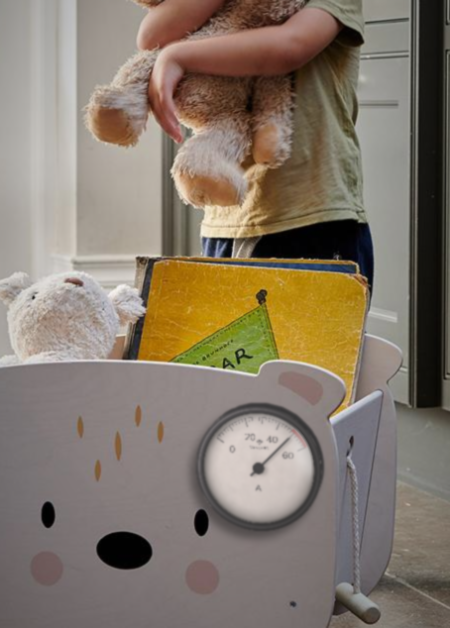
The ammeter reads 50 A
